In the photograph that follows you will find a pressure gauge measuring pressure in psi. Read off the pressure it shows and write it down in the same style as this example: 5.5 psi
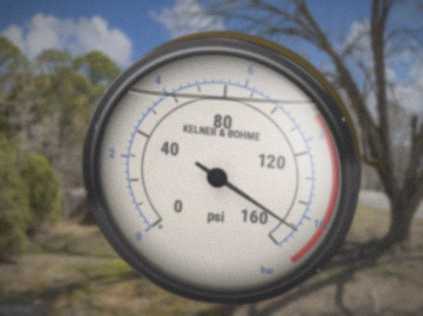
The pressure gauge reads 150 psi
